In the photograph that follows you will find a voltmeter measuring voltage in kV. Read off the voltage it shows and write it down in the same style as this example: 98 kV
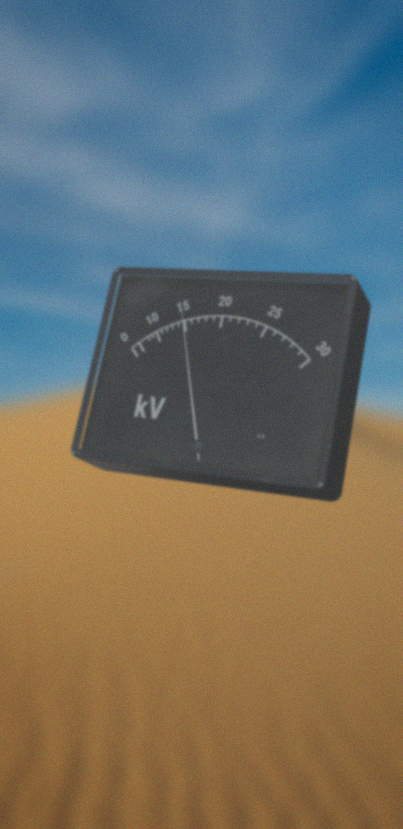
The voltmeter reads 15 kV
